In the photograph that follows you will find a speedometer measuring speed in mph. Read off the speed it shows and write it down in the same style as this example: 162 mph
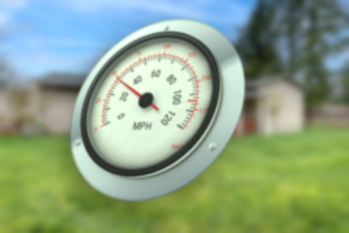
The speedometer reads 30 mph
